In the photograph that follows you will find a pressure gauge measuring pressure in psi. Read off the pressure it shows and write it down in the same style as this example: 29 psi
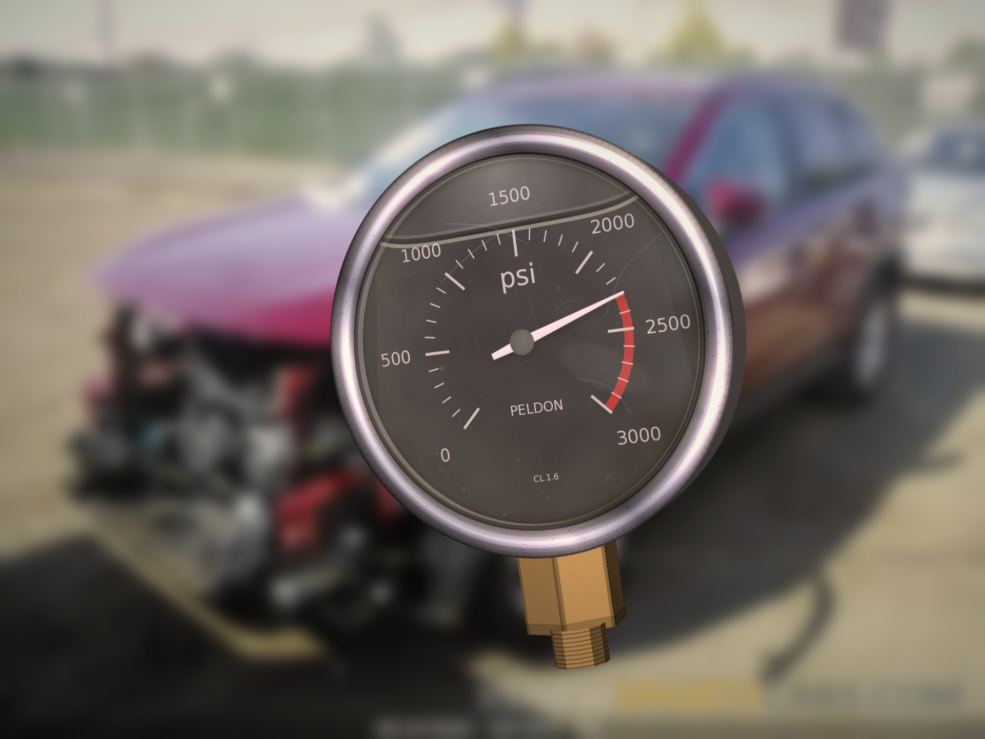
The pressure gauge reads 2300 psi
